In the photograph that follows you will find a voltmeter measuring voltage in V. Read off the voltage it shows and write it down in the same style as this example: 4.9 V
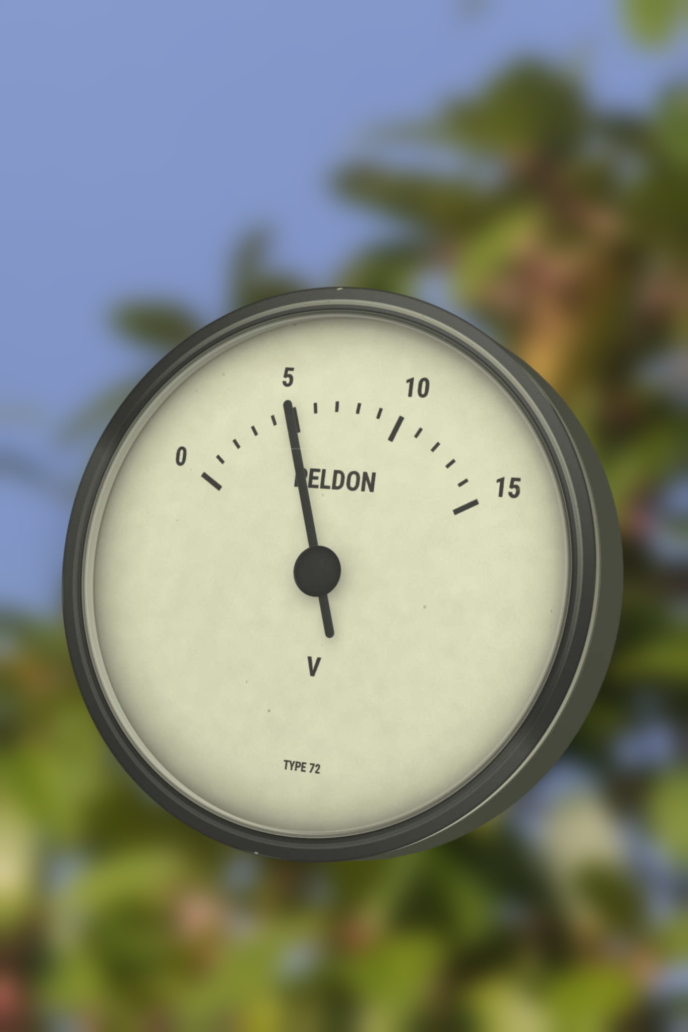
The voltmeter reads 5 V
